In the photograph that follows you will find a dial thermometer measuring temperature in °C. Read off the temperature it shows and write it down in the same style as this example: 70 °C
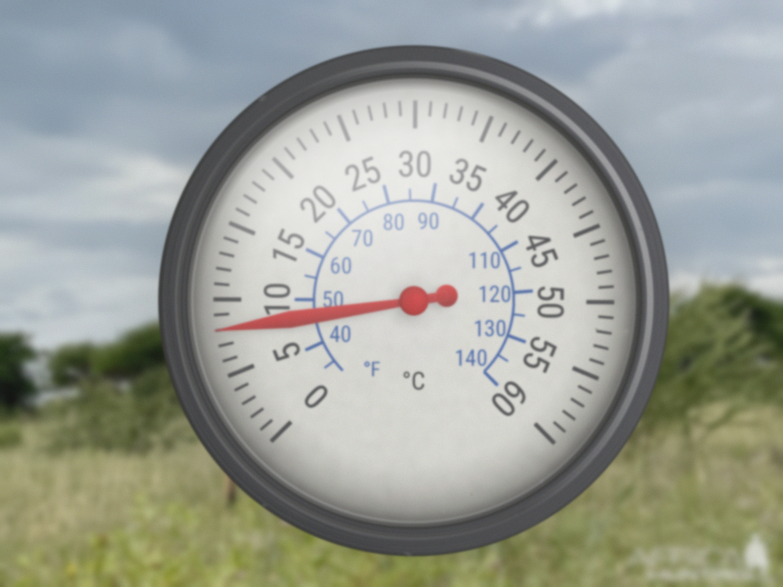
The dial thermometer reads 8 °C
